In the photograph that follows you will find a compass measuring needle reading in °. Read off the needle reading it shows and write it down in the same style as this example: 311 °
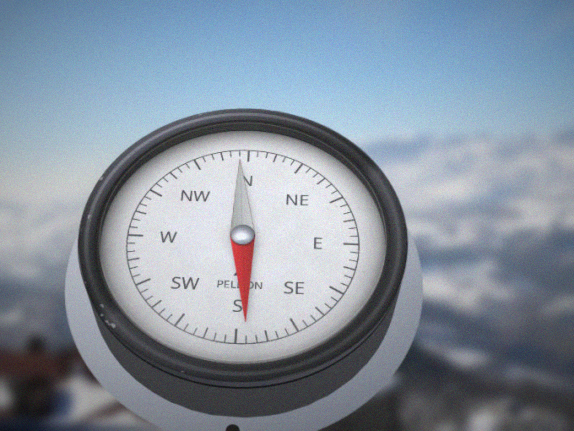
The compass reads 175 °
